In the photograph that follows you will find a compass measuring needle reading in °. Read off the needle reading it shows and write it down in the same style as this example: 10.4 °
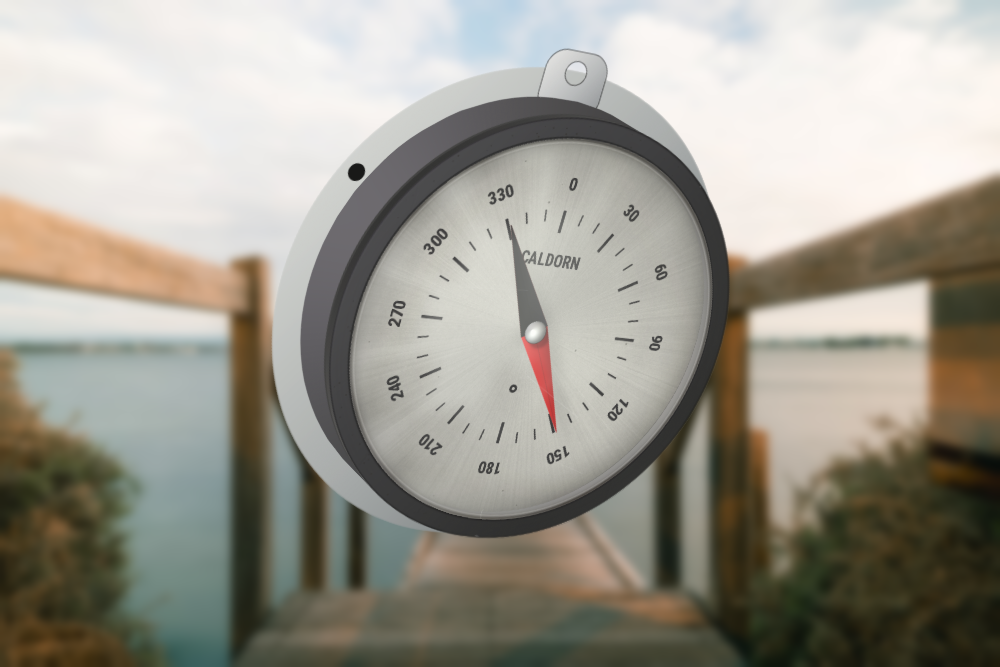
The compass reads 150 °
